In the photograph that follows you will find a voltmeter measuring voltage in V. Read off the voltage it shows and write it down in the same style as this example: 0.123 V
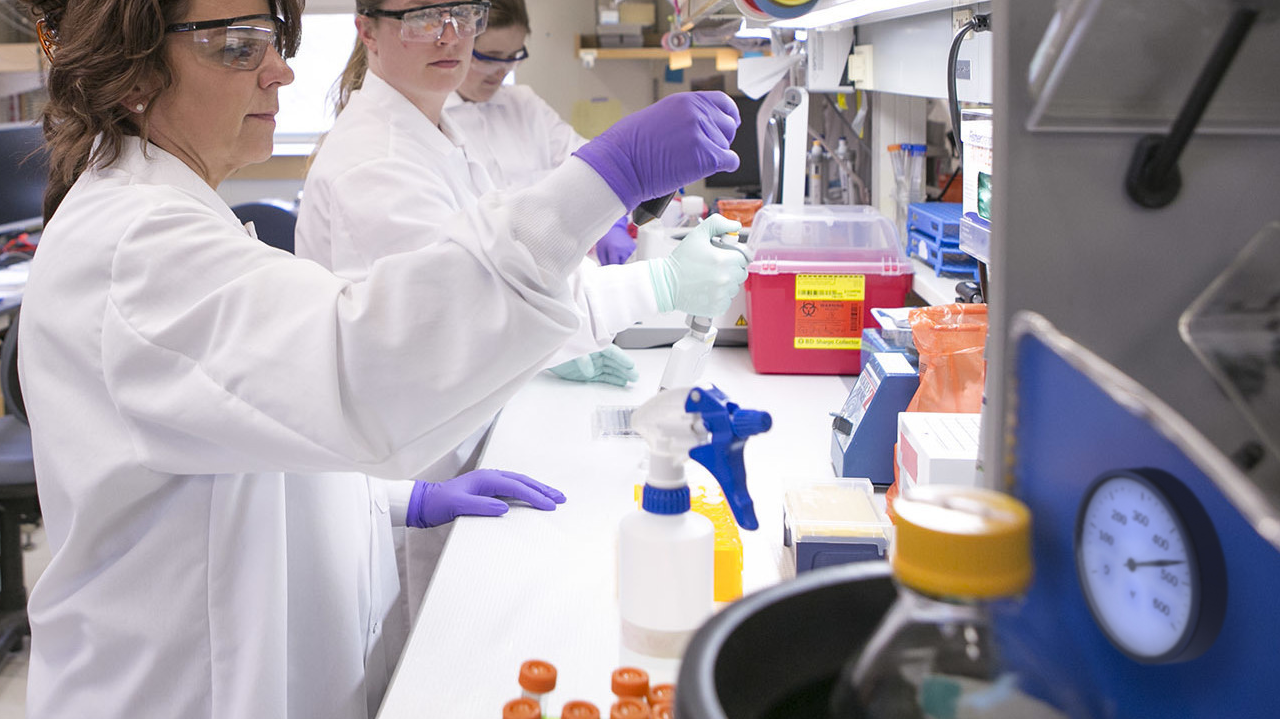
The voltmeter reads 460 V
